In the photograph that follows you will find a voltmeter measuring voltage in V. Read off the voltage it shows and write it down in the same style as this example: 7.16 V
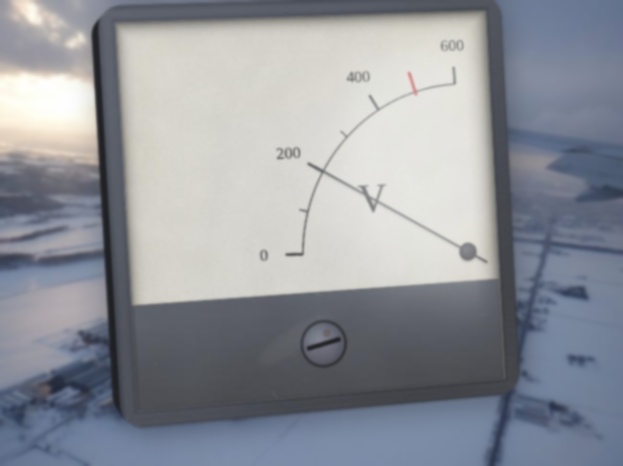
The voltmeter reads 200 V
